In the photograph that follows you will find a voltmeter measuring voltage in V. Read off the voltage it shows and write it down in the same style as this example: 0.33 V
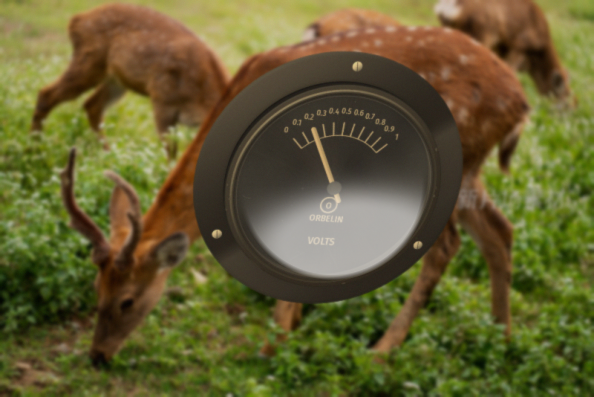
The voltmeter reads 0.2 V
